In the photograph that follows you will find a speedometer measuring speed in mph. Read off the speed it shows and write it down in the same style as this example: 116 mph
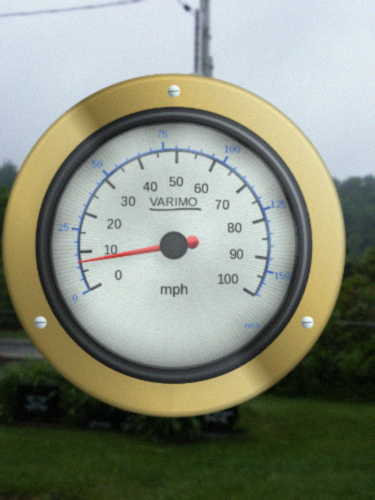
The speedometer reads 7.5 mph
